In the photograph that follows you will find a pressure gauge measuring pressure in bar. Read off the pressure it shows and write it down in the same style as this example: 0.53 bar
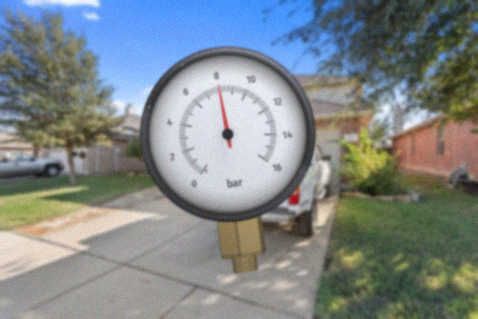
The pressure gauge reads 8 bar
